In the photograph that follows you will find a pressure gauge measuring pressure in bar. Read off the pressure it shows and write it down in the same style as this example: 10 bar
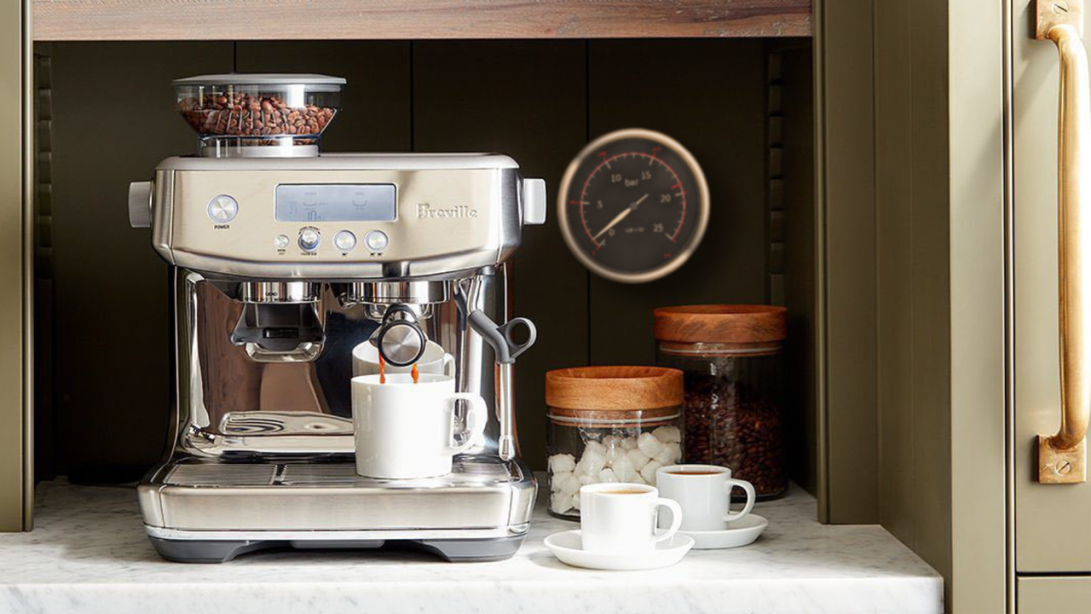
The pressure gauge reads 1 bar
